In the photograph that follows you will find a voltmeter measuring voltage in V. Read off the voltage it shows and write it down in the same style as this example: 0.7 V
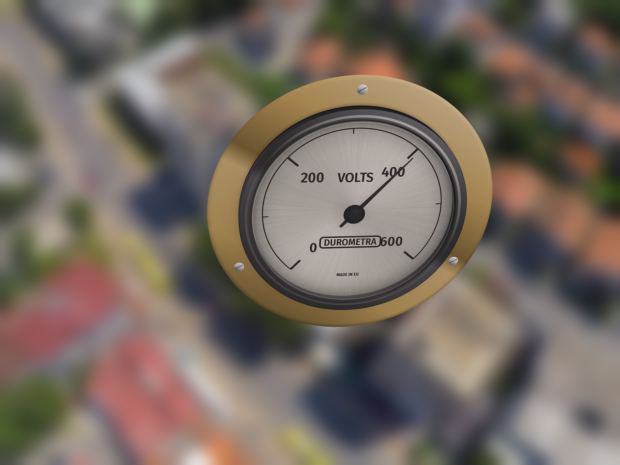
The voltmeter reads 400 V
